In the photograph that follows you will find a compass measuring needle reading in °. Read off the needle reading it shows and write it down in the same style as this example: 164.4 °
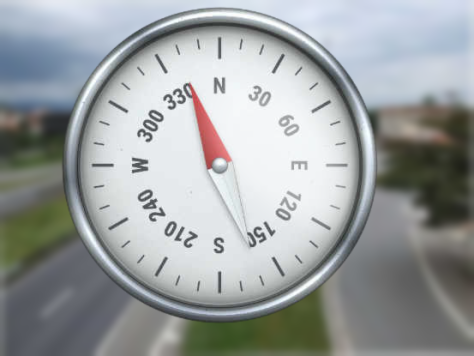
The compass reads 340 °
